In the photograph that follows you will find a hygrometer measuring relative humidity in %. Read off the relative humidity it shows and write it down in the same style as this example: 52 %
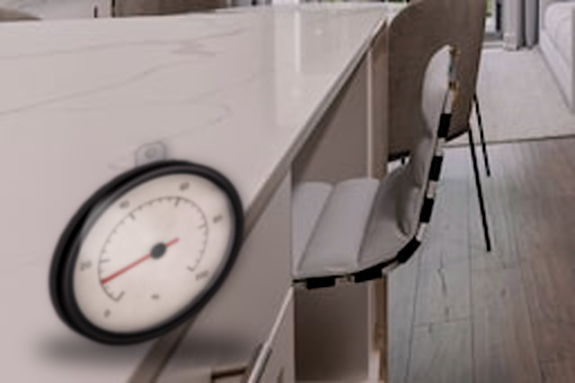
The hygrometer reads 12 %
